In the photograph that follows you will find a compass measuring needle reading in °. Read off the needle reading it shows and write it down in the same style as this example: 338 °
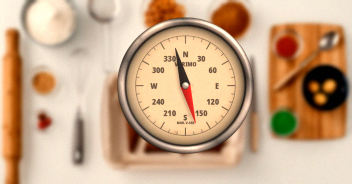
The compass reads 165 °
